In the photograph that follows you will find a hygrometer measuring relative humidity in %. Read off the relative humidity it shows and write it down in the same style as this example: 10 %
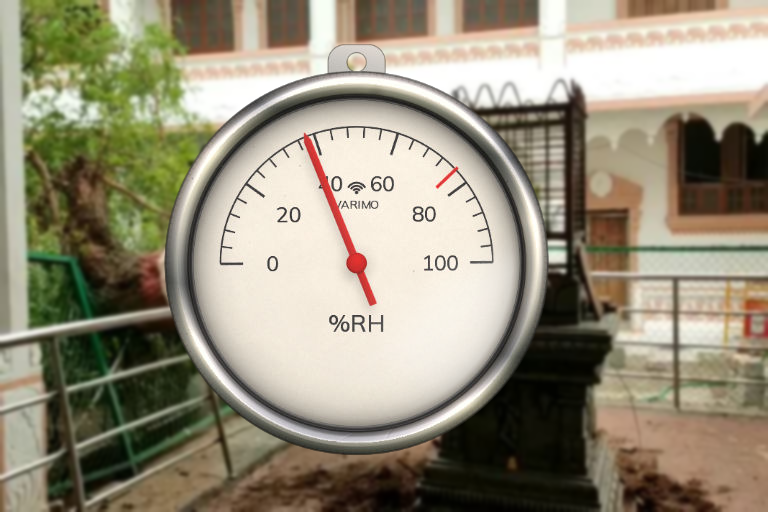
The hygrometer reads 38 %
